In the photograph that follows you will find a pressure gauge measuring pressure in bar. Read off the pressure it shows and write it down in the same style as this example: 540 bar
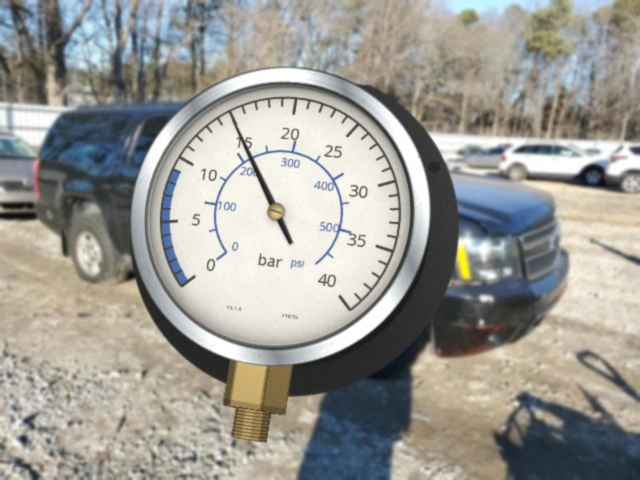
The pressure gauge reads 15 bar
